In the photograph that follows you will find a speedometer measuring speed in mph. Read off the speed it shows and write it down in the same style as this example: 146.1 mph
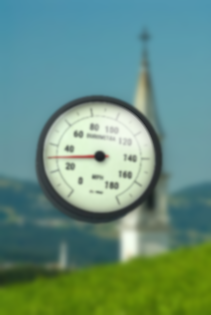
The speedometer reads 30 mph
